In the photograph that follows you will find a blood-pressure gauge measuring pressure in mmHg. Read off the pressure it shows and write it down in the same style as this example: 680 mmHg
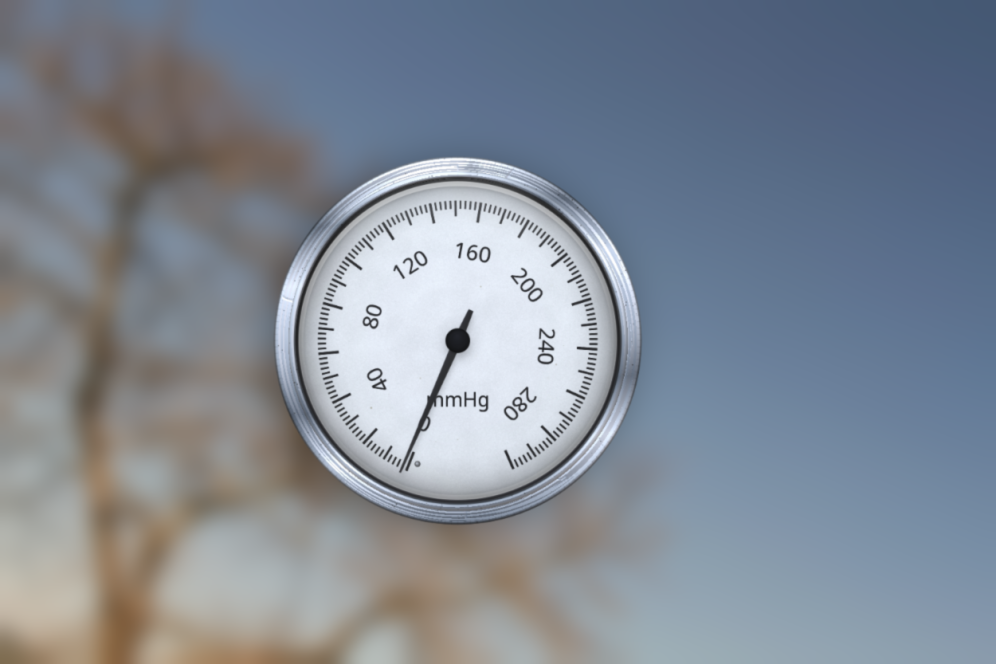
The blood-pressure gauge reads 2 mmHg
